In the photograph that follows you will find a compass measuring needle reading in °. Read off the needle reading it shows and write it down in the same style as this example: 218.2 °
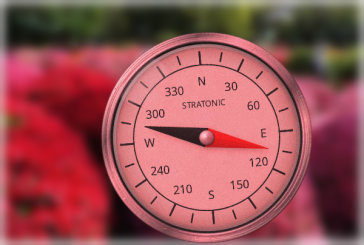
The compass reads 105 °
